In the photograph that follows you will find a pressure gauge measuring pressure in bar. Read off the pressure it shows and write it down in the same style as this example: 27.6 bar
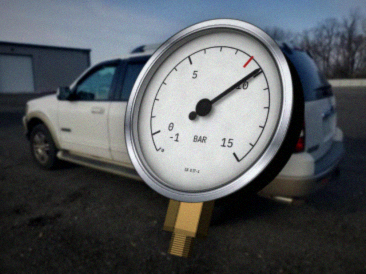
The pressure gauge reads 10 bar
